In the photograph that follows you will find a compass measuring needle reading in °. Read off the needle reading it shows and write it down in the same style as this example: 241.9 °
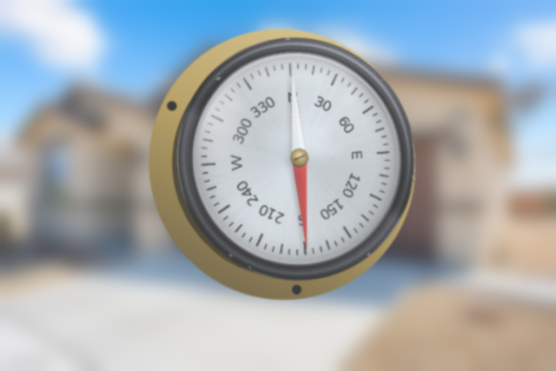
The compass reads 180 °
